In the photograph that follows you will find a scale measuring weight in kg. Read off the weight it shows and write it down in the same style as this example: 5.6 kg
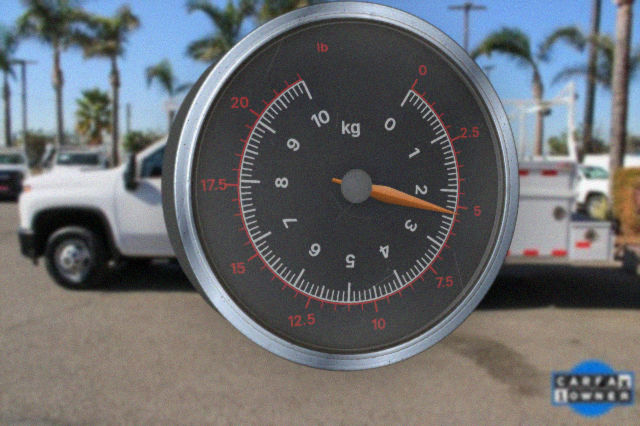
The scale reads 2.4 kg
